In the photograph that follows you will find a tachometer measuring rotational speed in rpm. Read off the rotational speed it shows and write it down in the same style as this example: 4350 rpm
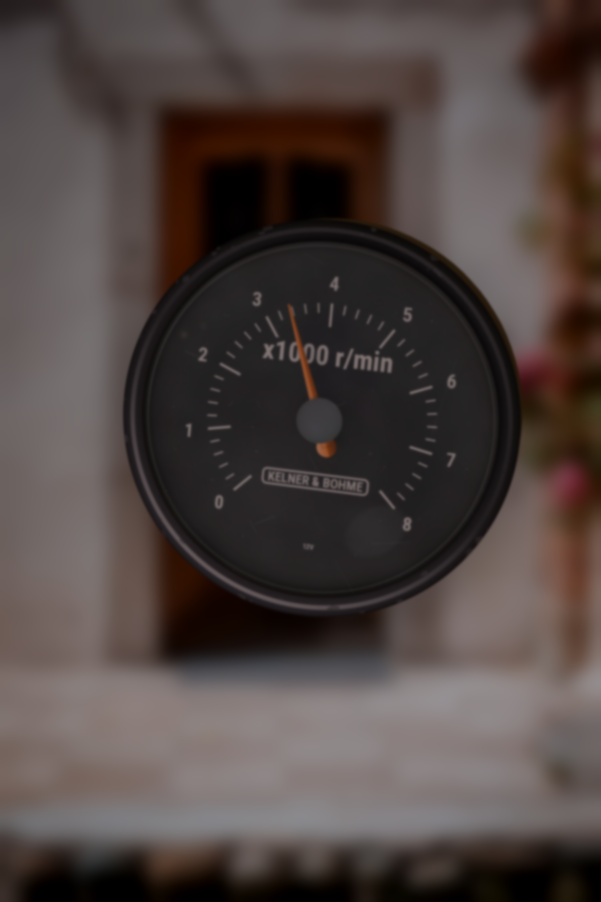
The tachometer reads 3400 rpm
